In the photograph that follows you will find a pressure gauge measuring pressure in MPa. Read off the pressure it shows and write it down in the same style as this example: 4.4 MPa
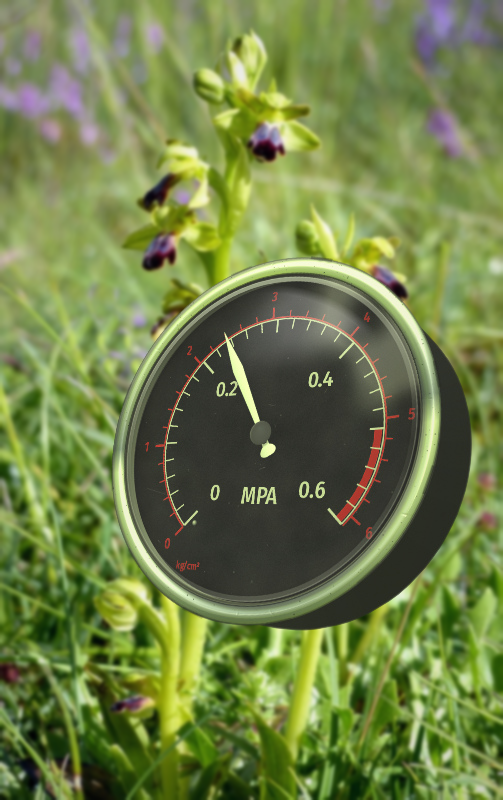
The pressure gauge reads 0.24 MPa
